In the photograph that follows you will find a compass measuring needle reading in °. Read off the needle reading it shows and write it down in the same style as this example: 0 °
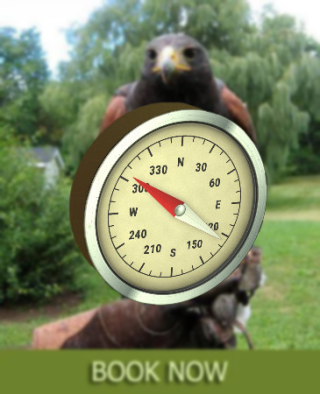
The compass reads 305 °
